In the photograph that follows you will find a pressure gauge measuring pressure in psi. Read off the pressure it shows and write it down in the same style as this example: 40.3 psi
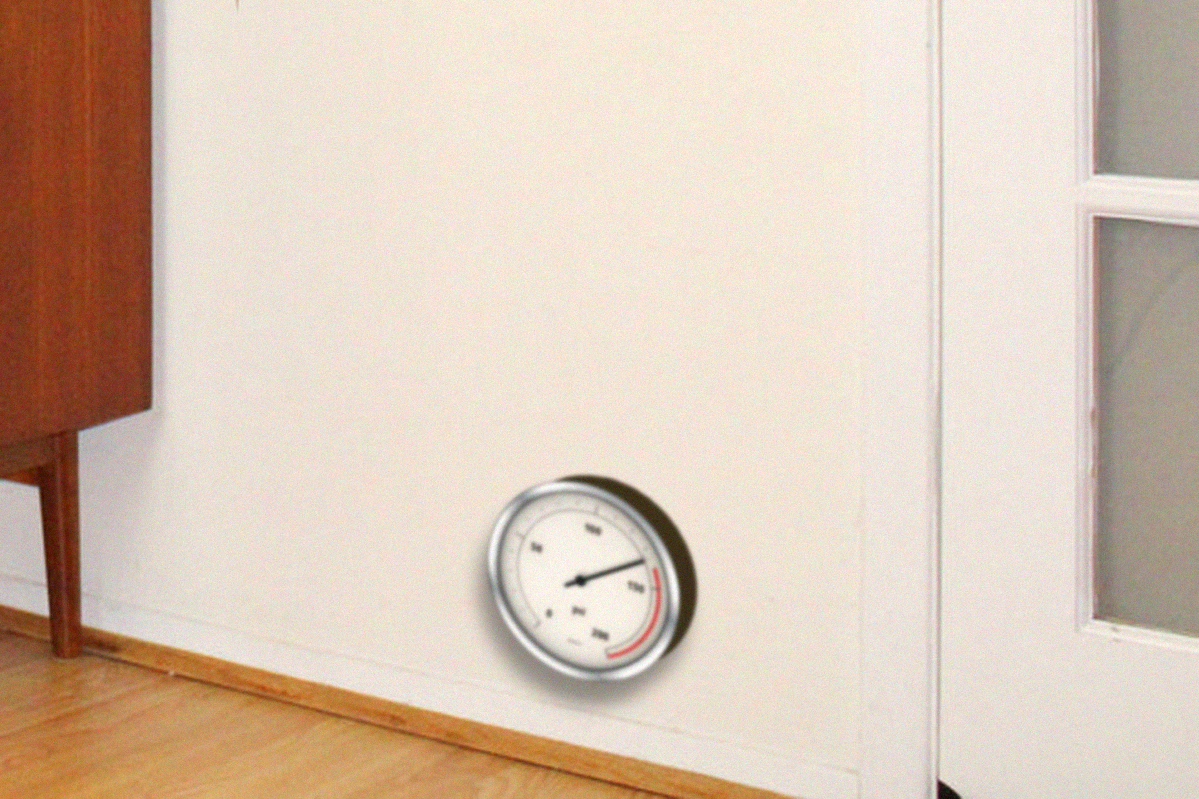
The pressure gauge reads 135 psi
